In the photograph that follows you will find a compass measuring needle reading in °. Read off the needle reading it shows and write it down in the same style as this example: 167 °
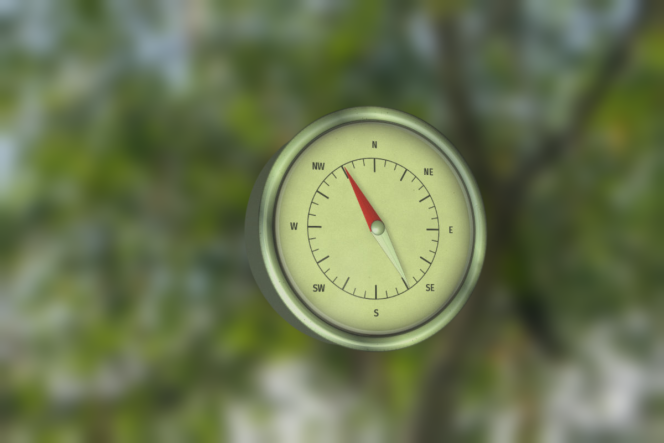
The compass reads 330 °
